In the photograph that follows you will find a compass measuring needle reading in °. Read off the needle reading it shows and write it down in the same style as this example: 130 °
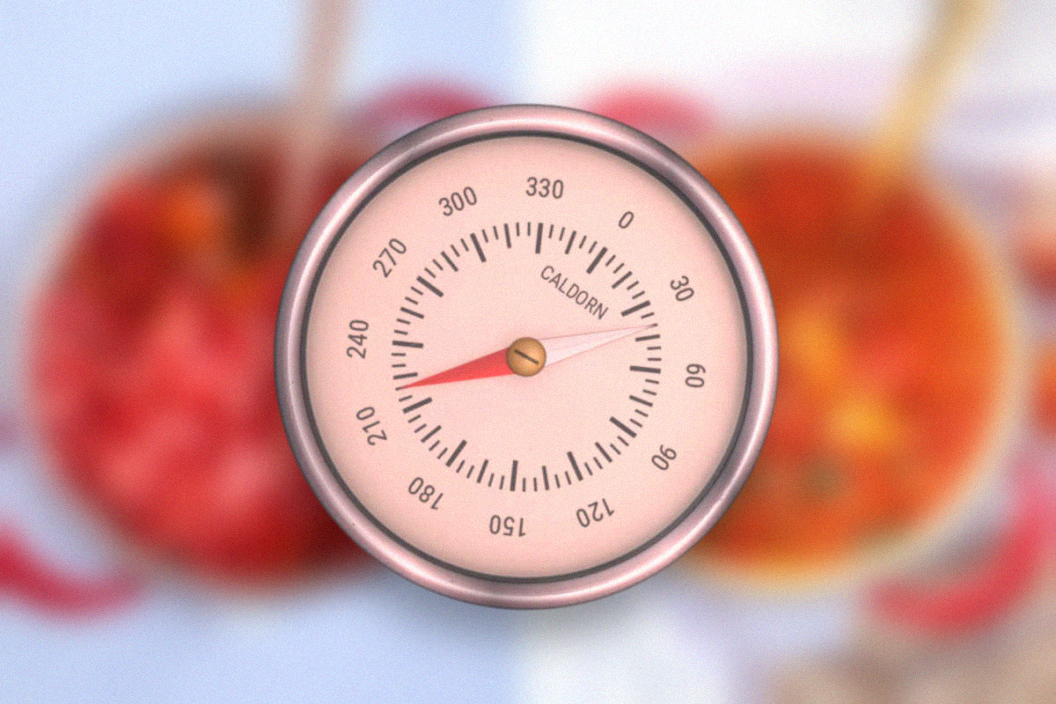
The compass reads 220 °
